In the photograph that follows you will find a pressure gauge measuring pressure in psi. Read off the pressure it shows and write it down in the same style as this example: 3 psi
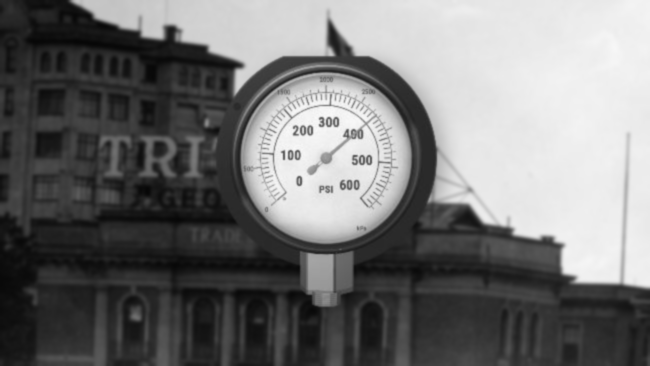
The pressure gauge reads 400 psi
